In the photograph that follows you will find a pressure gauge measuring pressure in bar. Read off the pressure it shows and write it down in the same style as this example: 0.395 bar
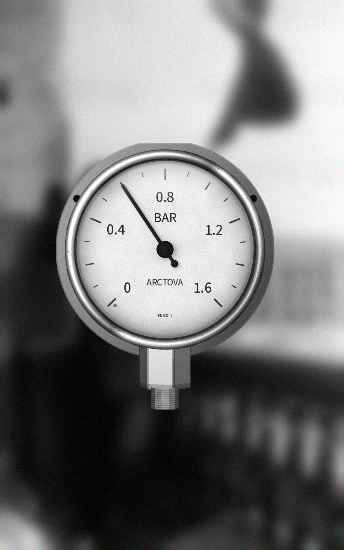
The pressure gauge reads 0.6 bar
